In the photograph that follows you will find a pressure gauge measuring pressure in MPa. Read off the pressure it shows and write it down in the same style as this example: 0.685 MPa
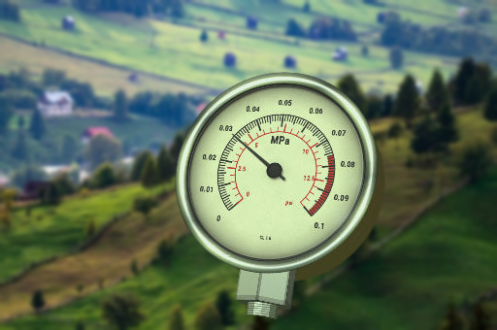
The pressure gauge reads 0.03 MPa
